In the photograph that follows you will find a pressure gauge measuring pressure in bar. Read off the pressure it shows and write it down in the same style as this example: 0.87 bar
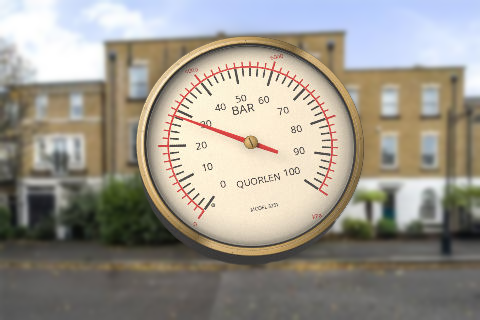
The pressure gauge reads 28 bar
